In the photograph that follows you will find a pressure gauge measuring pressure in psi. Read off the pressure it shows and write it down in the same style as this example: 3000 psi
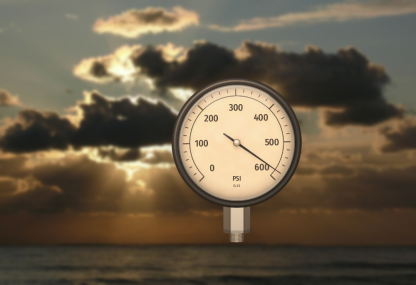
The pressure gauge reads 580 psi
